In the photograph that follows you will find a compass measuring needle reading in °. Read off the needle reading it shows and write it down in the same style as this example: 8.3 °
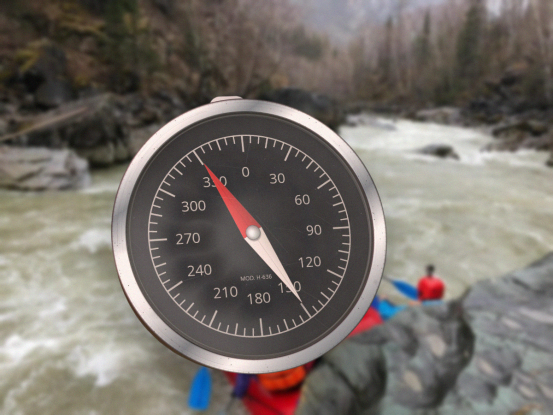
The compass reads 330 °
